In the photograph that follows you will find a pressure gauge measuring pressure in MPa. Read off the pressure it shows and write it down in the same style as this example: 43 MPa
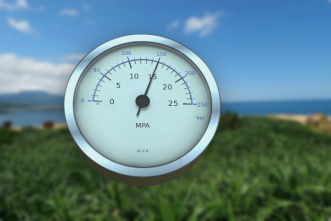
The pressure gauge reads 15 MPa
